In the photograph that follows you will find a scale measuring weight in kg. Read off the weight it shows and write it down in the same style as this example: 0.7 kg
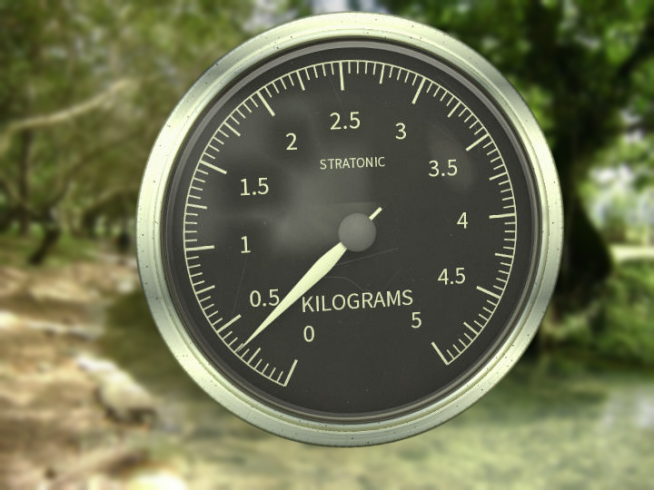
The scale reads 0.35 kg
